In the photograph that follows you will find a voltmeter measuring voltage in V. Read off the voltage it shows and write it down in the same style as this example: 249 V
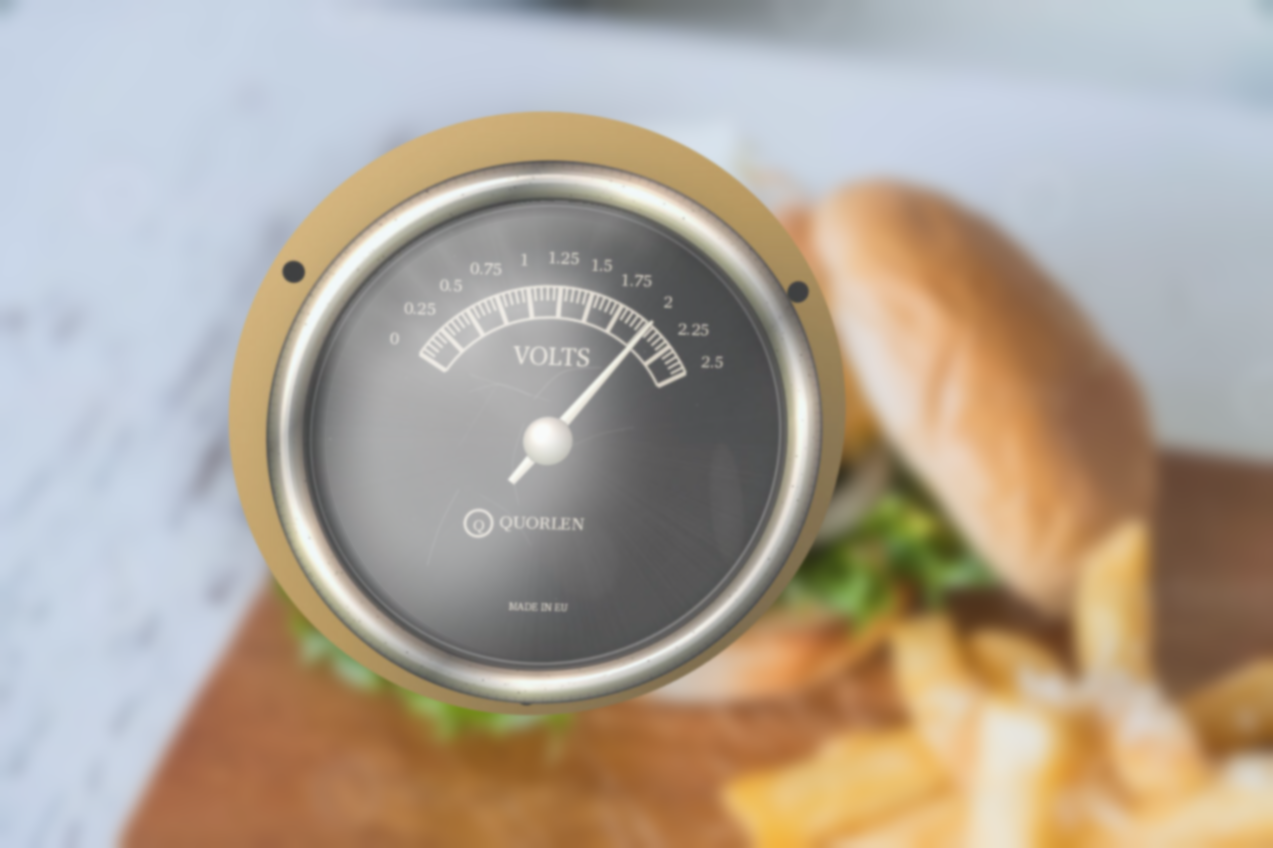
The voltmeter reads 2 V
